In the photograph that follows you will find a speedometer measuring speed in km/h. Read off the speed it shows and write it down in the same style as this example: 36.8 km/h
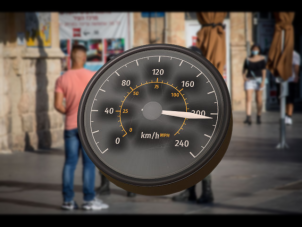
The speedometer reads 205 km/h
